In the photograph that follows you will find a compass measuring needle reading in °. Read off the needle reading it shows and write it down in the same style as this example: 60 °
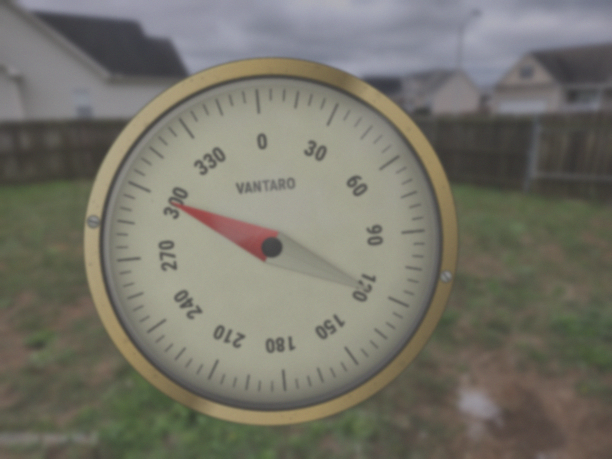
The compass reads 300 °
